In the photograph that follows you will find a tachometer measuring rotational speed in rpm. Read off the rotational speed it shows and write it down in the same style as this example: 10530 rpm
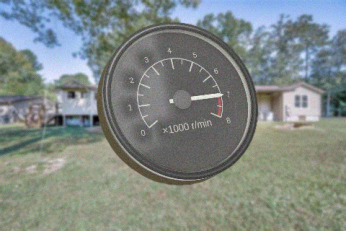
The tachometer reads 7000 rpm
